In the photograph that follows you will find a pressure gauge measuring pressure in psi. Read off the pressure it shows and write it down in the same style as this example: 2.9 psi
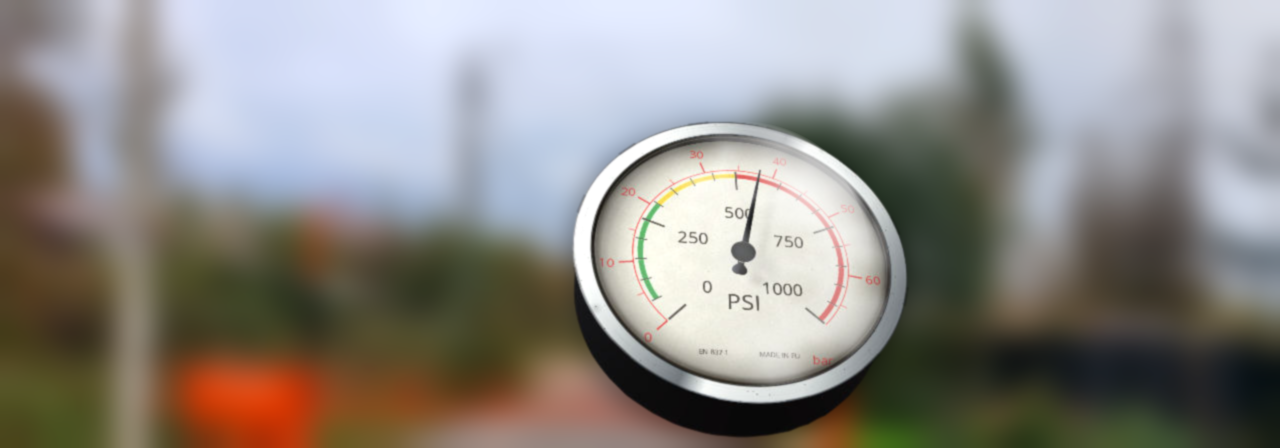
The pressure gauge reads 550 psi
